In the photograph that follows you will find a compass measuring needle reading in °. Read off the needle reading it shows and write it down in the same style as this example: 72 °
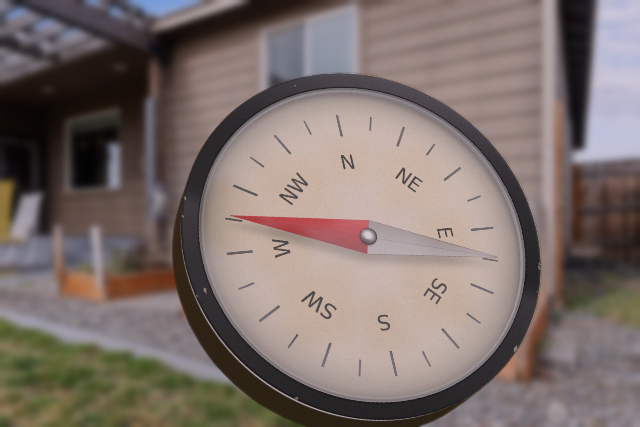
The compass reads 285 °
